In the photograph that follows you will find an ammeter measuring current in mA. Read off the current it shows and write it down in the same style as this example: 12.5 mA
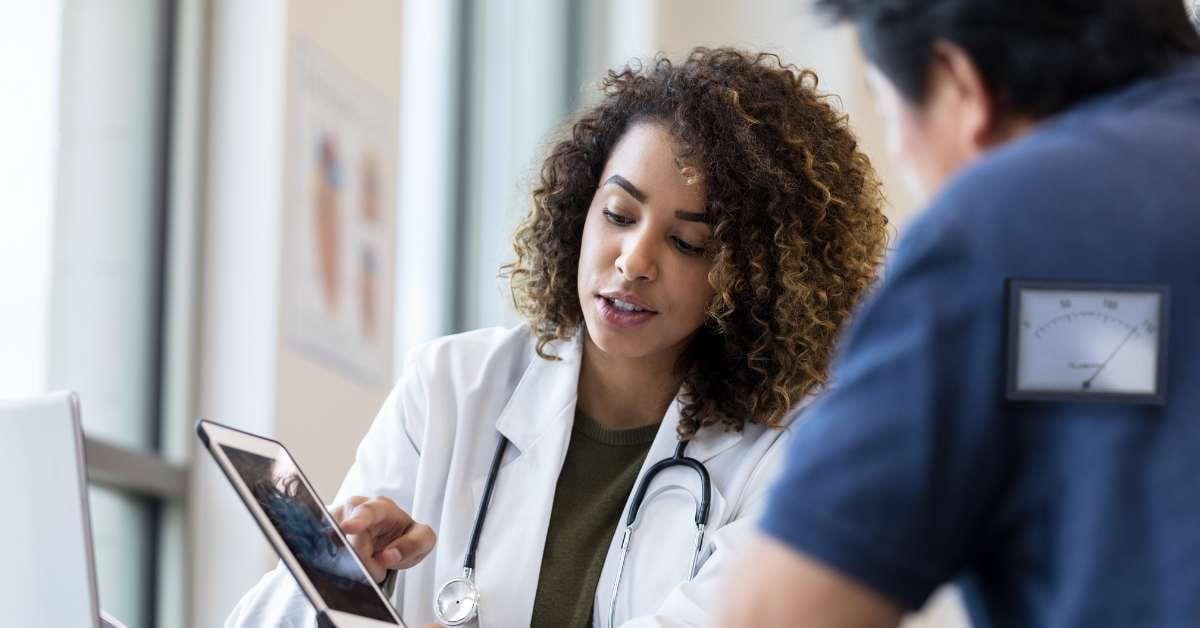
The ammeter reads 140 mA
